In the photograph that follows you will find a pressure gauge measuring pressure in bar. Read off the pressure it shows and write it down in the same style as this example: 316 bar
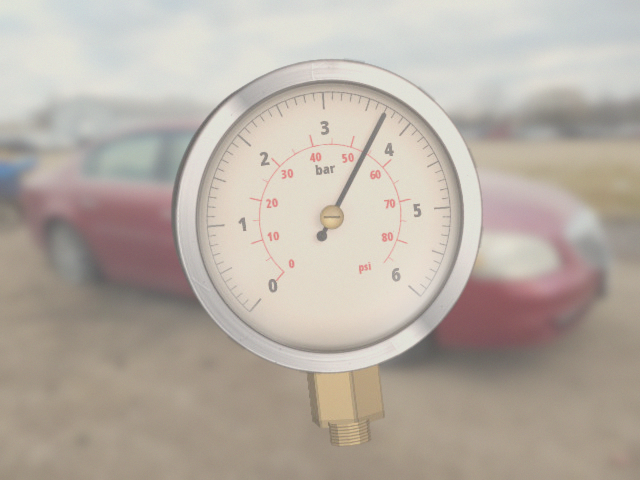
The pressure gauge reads 3.7 bar
